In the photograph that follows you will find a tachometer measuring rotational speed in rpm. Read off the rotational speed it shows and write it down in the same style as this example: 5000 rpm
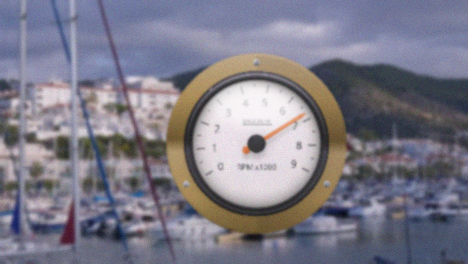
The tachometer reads 6750 rpm
